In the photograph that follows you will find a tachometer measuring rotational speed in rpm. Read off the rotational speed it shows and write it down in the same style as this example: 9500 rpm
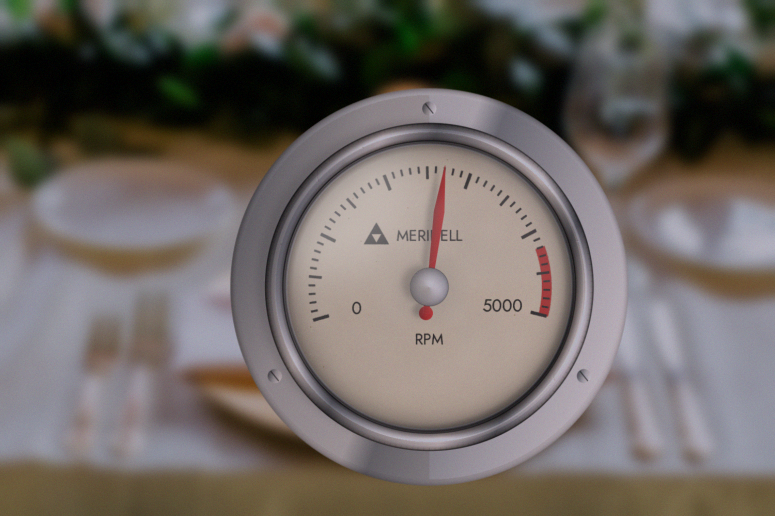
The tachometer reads 2700 rpm
